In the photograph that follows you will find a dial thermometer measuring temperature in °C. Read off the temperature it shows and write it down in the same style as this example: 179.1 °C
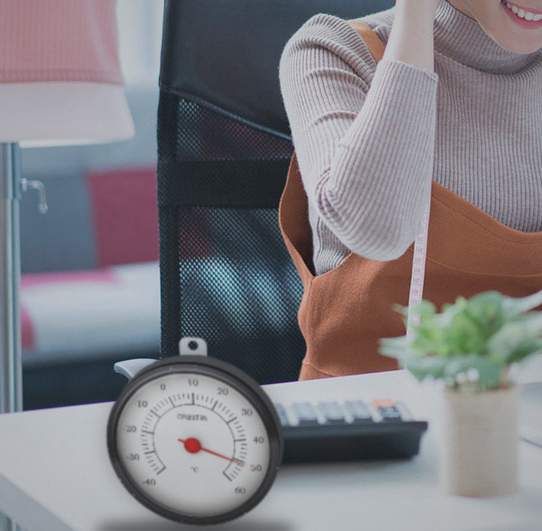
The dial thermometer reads 50 °C
